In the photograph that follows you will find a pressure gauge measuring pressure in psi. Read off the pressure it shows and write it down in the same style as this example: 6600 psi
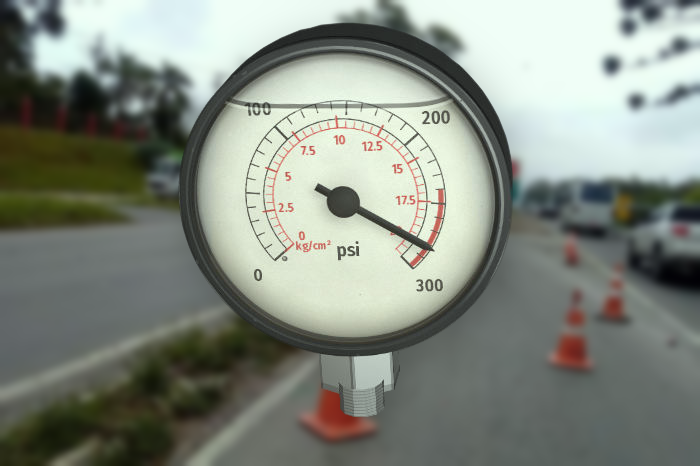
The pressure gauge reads 280 psi
